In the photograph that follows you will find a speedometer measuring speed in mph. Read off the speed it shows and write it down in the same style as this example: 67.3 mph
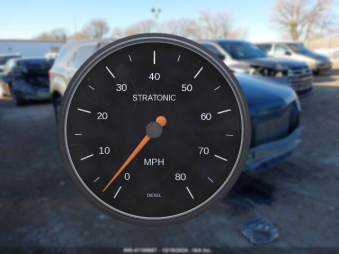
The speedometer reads 2.5 mph
